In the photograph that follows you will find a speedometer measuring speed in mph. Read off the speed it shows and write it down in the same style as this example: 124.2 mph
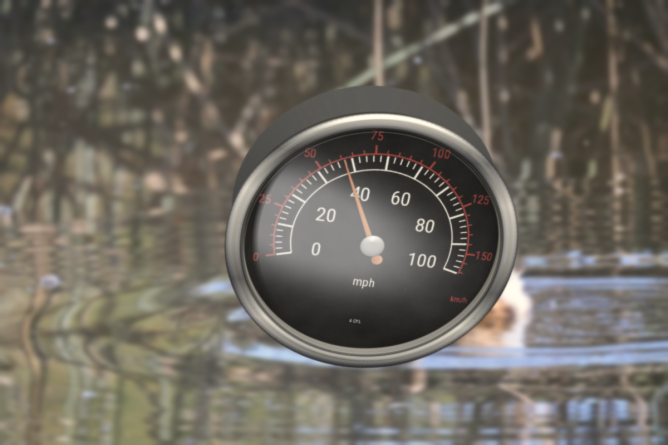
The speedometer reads 38 mph
